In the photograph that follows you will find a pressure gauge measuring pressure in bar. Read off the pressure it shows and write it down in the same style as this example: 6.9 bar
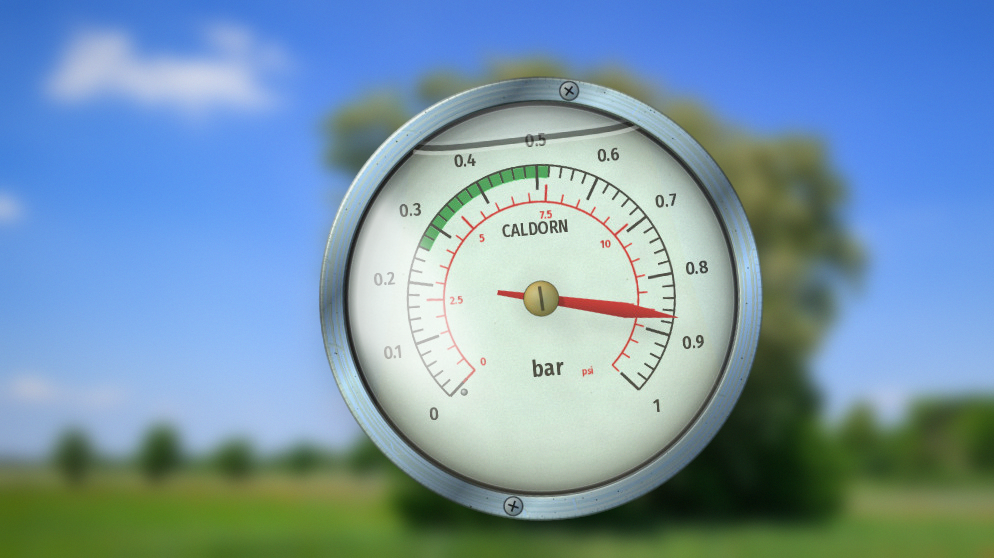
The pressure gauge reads 0.87 bar
